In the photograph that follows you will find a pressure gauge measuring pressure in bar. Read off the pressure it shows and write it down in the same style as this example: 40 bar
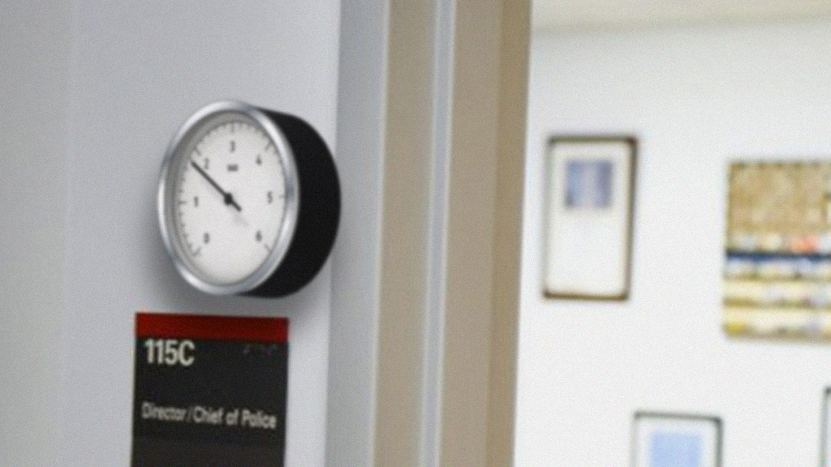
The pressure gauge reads 1.8 bar
